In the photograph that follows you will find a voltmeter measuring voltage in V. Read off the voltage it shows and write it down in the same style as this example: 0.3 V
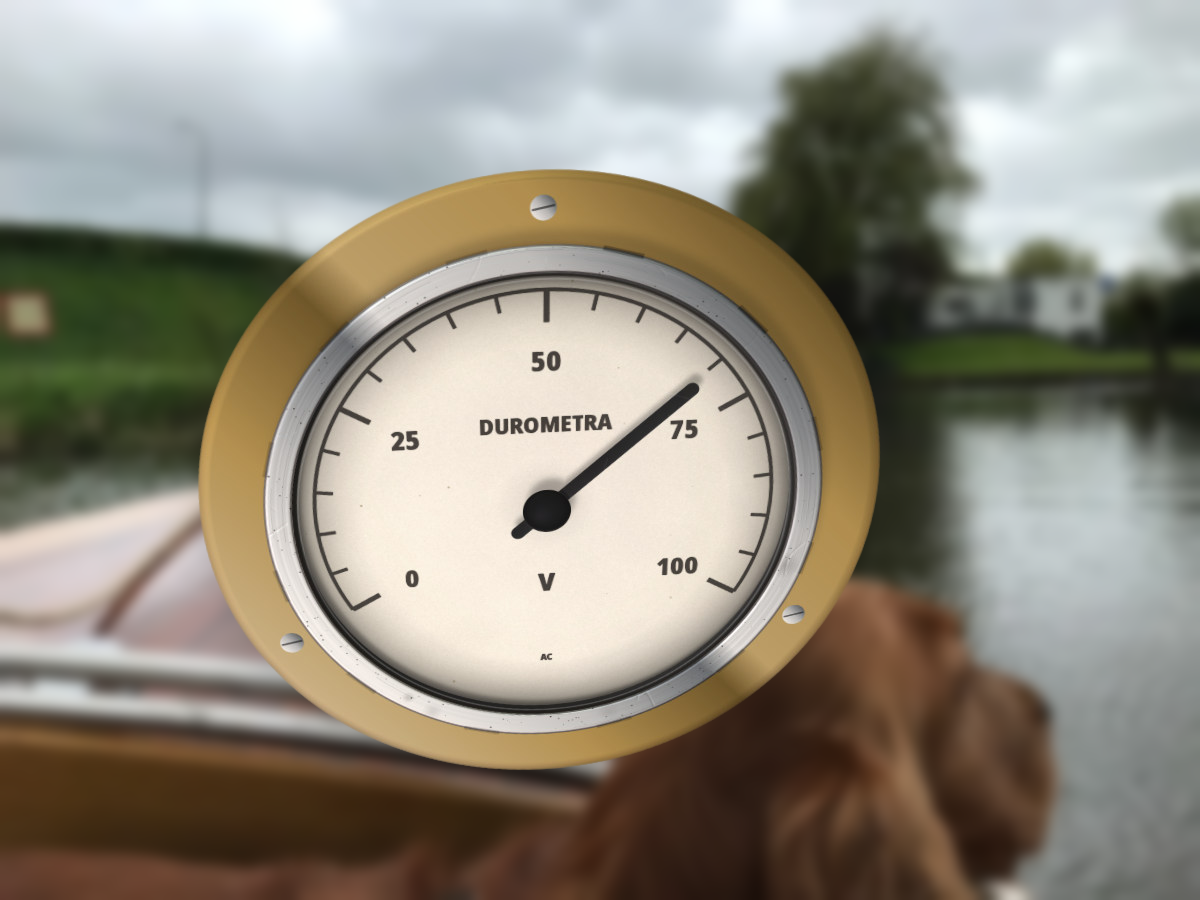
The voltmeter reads 70 V
